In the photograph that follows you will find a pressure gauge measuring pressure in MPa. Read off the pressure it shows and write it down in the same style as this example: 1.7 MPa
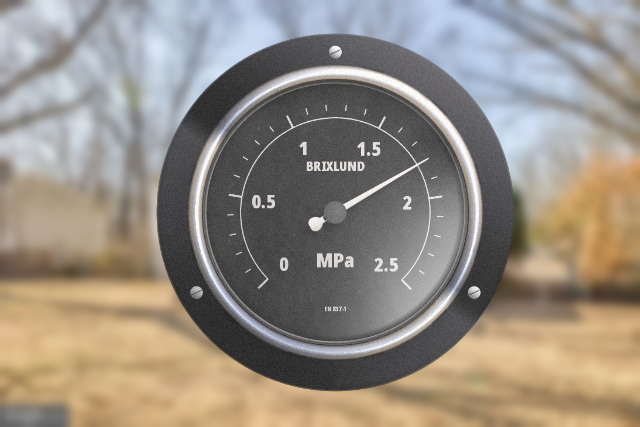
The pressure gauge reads 1.8 MPa
